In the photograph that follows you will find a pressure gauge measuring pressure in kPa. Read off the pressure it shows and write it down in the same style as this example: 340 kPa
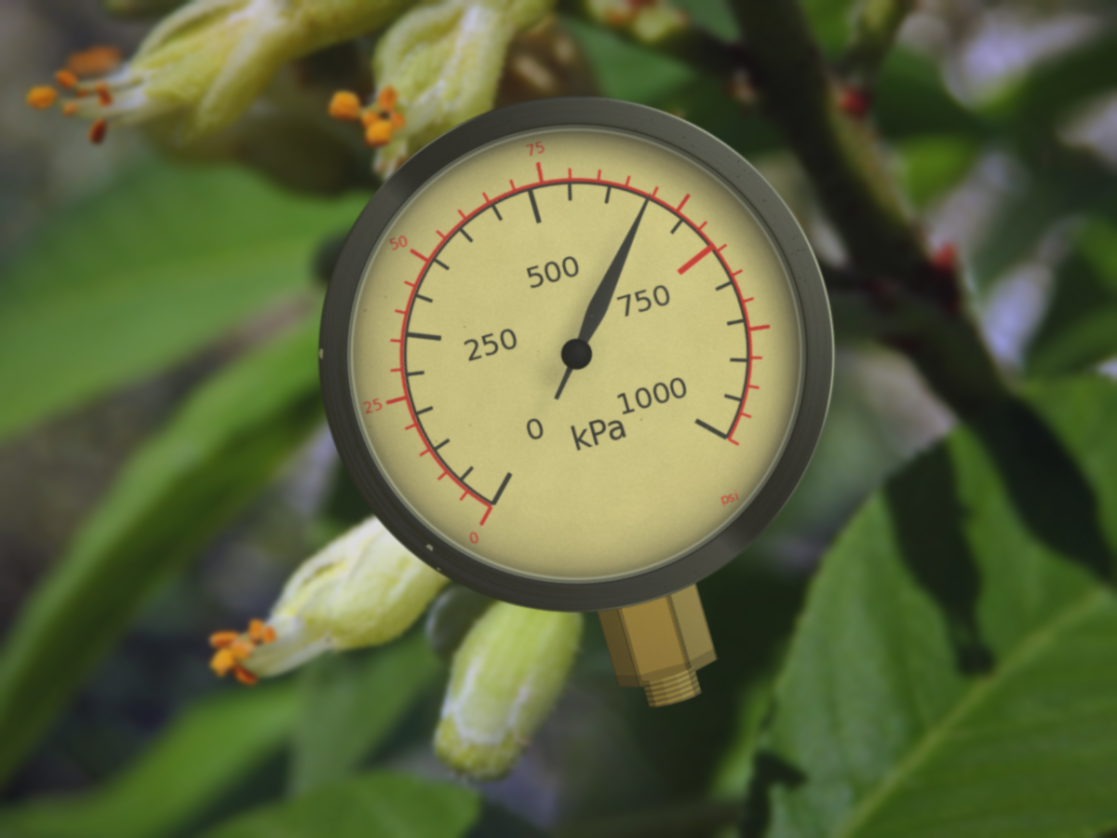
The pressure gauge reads 650 kPa
